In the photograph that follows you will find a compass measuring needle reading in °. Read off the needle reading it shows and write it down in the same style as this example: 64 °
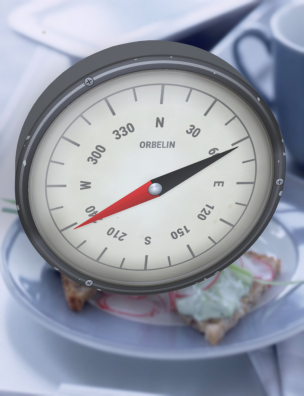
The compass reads 240 °
